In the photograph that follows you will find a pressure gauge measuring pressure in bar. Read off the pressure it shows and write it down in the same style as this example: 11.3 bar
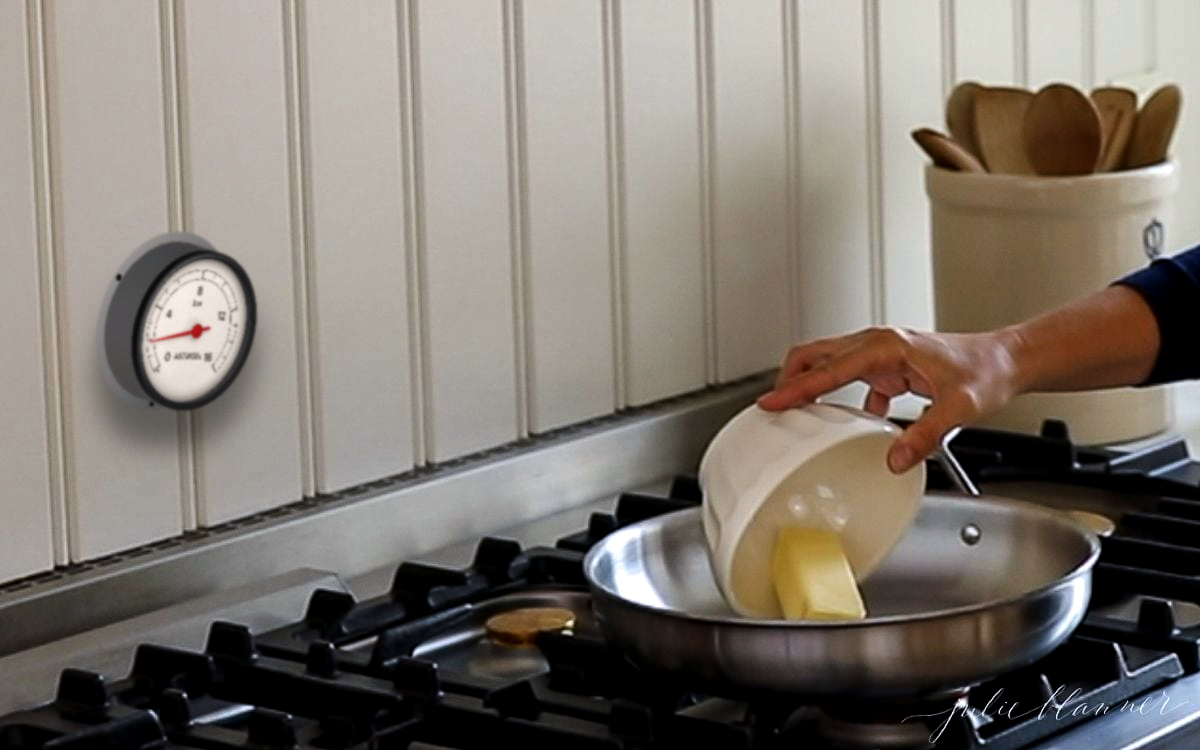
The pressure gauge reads 2 bar
